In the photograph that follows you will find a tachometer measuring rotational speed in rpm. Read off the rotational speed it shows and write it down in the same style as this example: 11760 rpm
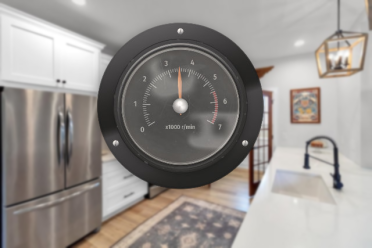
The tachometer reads 3500 rpm
